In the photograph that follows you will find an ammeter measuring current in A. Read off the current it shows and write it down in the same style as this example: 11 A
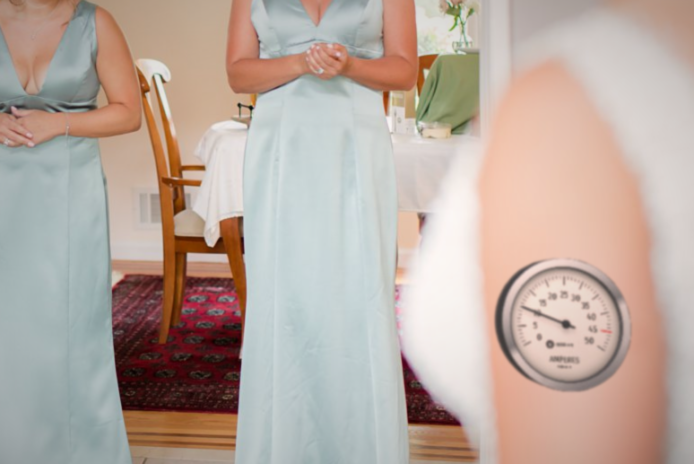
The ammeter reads 10 A
